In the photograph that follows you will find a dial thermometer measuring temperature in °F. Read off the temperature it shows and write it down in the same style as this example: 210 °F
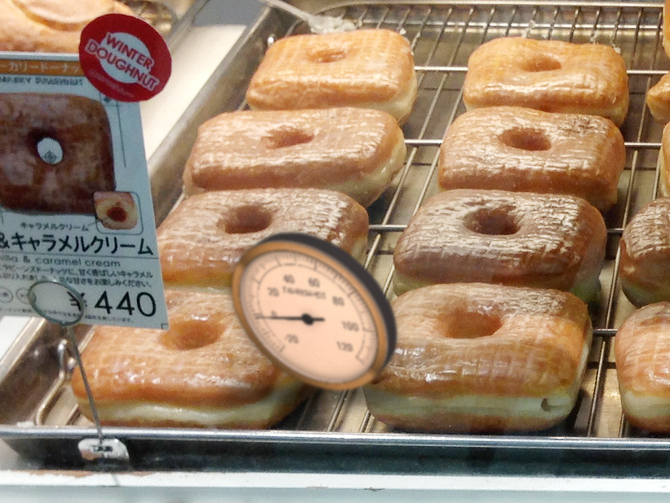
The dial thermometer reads 0 °F
